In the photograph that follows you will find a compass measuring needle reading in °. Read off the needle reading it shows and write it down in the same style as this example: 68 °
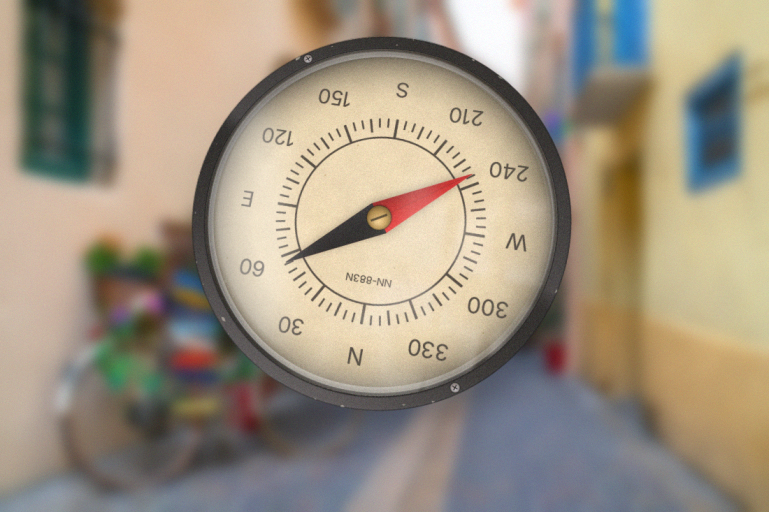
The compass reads 235 °
